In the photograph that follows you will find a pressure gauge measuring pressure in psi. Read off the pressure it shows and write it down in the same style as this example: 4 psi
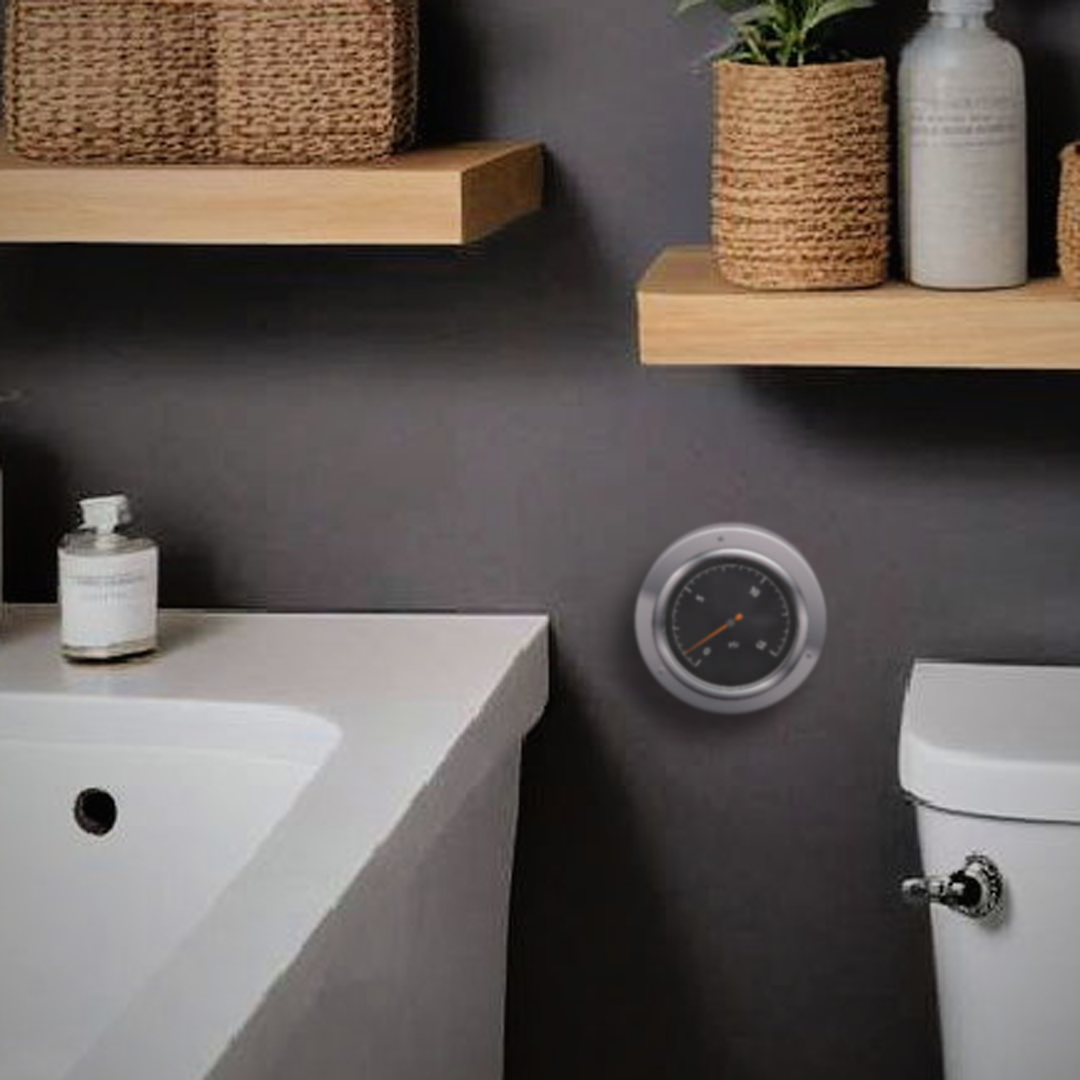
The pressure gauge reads 1 psi
